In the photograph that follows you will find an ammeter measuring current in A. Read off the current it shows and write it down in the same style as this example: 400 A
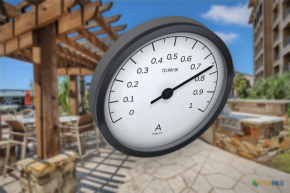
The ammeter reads 0.75 A
